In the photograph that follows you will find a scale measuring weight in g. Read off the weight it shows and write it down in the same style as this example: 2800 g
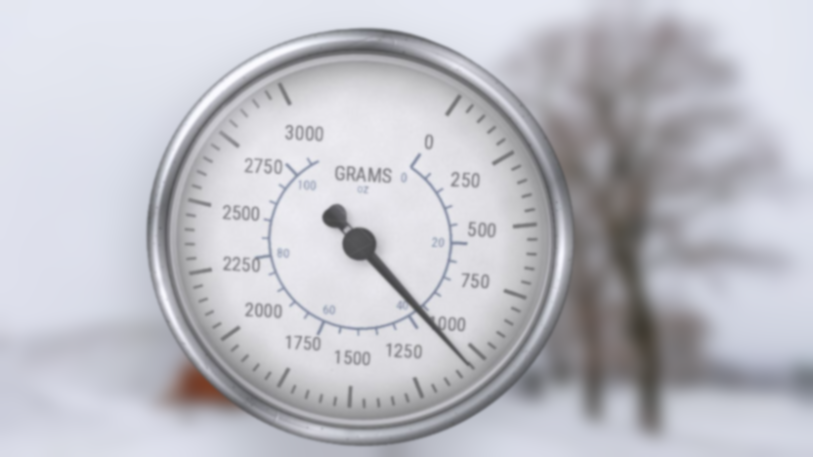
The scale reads 1050 g
